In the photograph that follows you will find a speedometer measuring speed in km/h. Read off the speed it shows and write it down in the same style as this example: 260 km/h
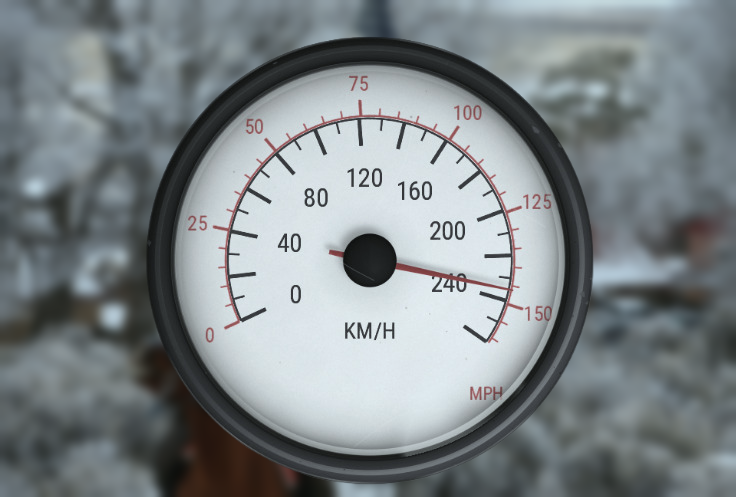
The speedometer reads 235 km/h
